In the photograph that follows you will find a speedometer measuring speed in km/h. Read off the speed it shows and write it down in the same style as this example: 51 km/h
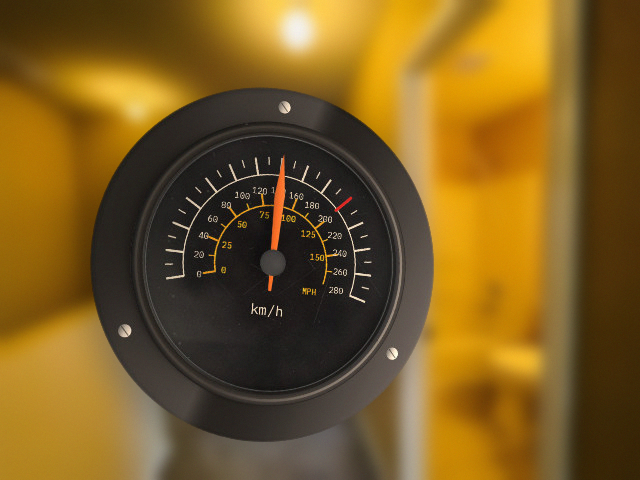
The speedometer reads 140 km/h
